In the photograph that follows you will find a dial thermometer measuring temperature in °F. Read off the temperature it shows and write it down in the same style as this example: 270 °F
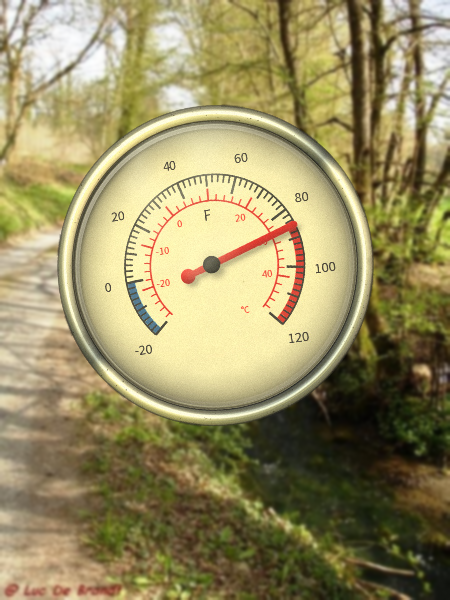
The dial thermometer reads 86 °F
